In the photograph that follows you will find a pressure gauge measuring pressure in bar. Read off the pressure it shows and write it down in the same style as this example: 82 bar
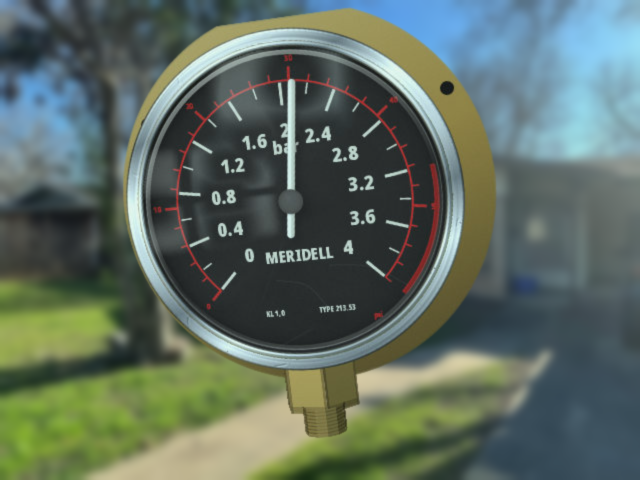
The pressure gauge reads 2.1 bar
